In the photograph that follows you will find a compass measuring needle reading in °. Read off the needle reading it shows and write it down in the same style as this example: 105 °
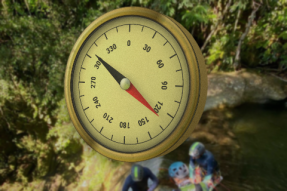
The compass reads 127.5 °
